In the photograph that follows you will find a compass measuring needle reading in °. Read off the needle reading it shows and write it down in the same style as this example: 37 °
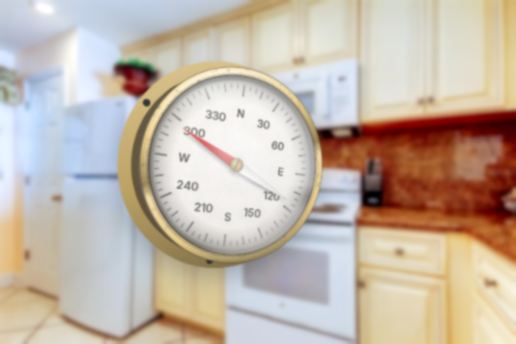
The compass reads 295 °
